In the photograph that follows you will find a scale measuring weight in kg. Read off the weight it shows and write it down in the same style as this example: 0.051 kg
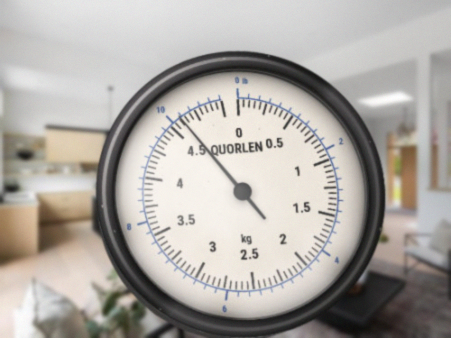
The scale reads 4.6 kg
